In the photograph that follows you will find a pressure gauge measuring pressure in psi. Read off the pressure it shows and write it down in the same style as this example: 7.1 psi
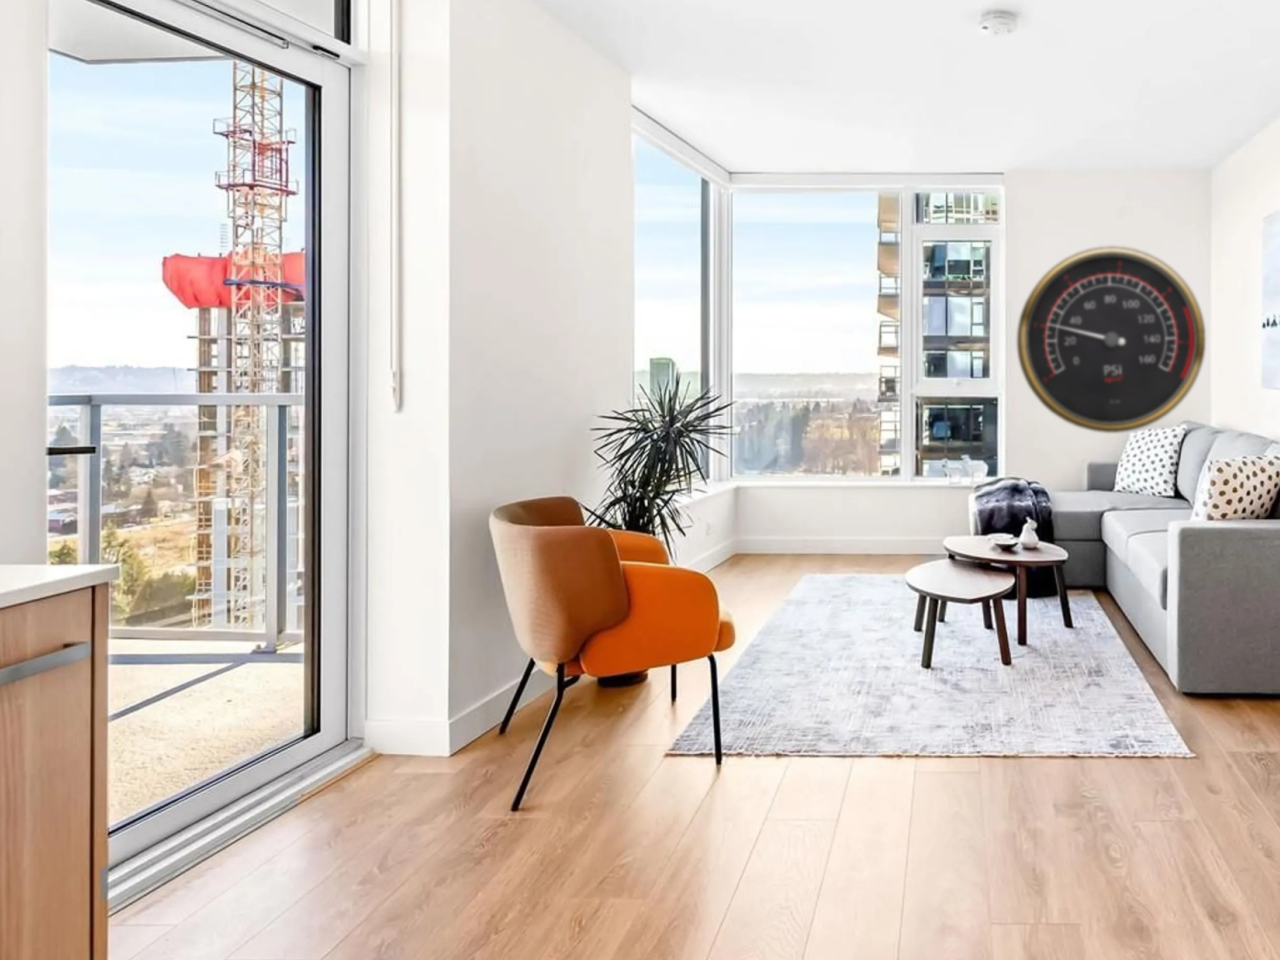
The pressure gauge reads 30 psi
